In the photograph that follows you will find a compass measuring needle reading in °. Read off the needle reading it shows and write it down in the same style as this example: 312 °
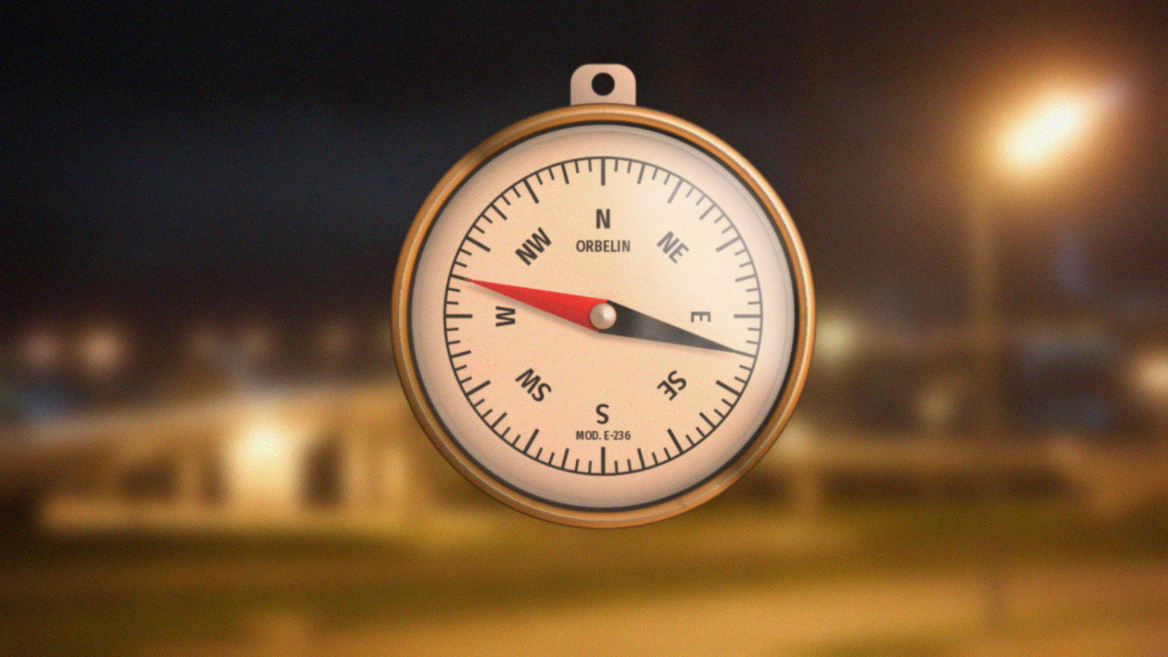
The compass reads 285 °
